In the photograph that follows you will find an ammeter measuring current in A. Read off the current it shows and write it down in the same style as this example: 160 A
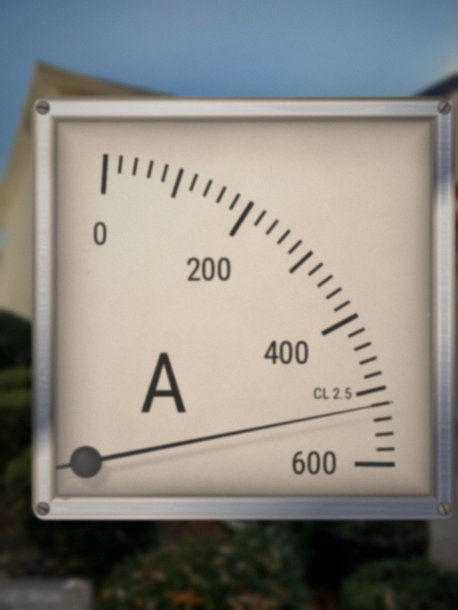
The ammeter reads 520 A
